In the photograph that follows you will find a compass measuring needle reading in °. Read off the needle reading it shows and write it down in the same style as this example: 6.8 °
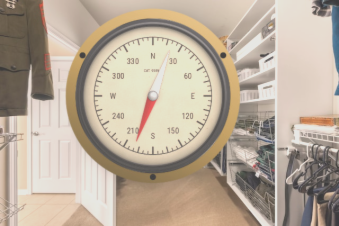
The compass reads 200 °
